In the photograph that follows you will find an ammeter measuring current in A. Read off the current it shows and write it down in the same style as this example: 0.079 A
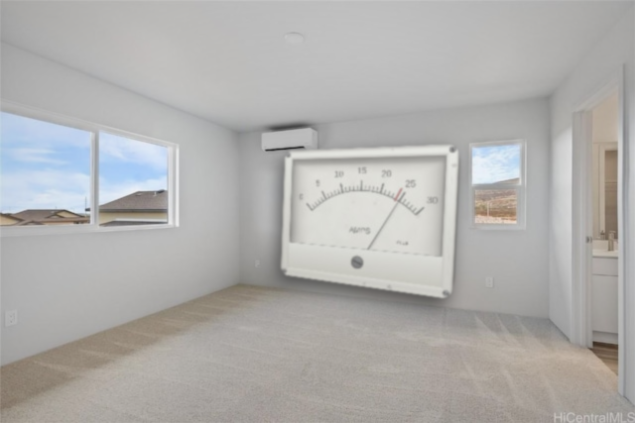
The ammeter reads 25 A
